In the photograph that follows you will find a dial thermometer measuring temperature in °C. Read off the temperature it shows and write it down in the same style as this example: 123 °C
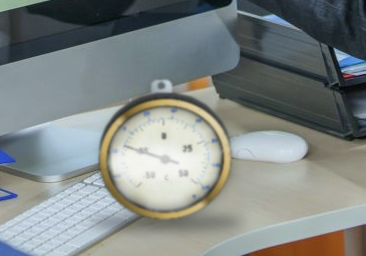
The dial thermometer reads -25 °C
